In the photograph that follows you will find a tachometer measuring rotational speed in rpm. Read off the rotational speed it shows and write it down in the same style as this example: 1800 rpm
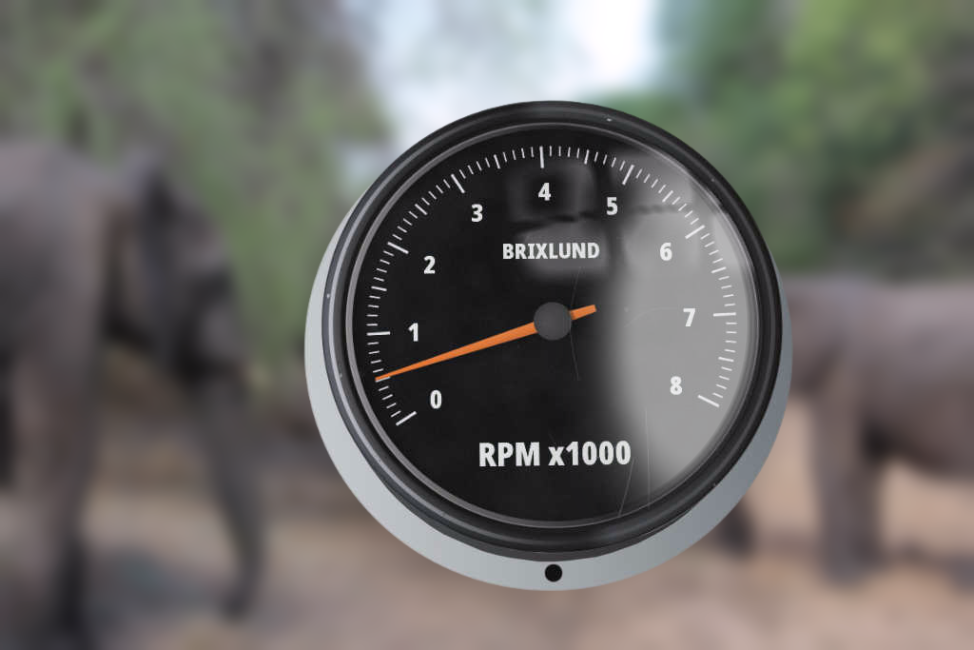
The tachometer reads 500 rpm
